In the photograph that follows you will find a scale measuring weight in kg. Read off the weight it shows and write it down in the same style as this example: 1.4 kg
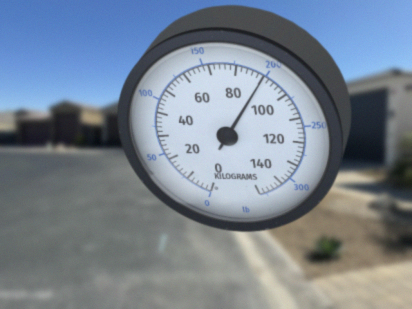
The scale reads 90 kg
